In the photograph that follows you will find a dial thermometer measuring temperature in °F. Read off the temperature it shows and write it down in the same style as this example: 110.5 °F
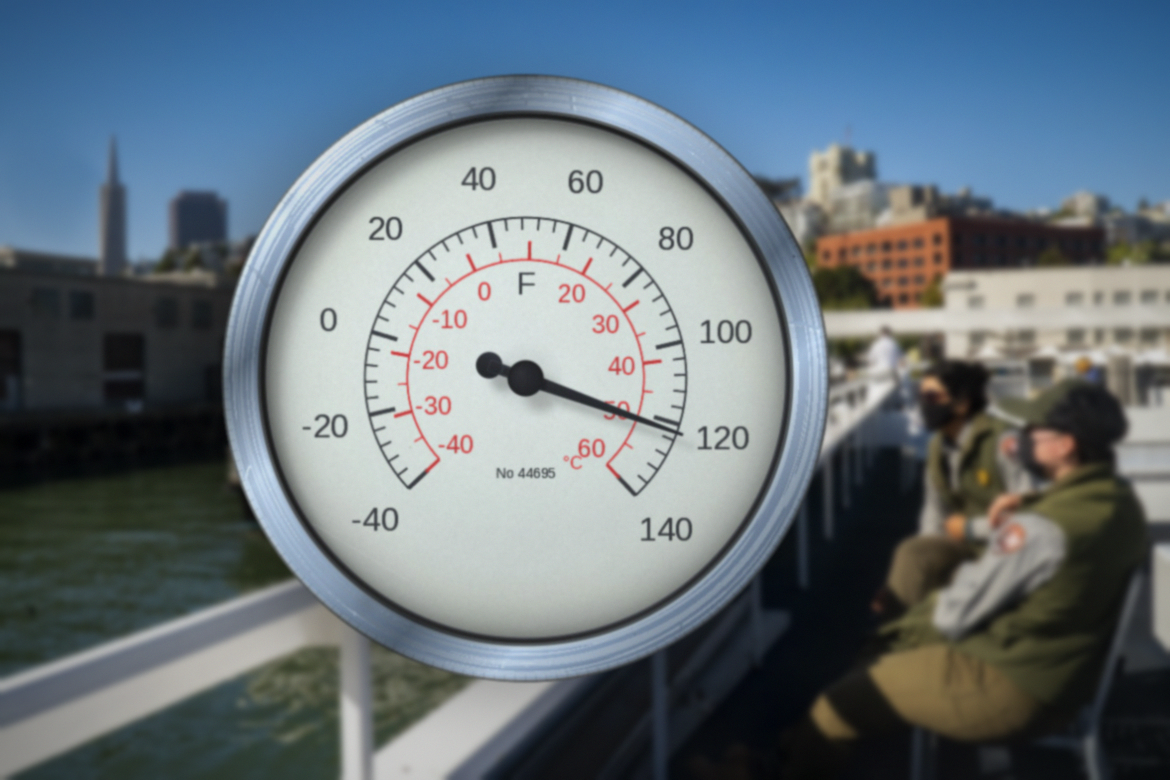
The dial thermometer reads 122 °F
